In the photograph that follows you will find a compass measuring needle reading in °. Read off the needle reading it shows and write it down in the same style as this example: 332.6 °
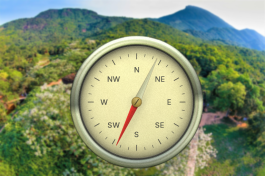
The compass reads 205 °
